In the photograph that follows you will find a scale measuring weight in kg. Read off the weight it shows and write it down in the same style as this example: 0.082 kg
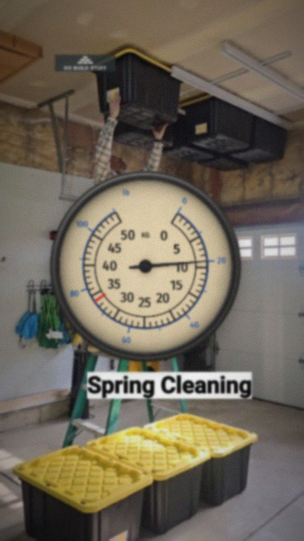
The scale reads 9 kg
